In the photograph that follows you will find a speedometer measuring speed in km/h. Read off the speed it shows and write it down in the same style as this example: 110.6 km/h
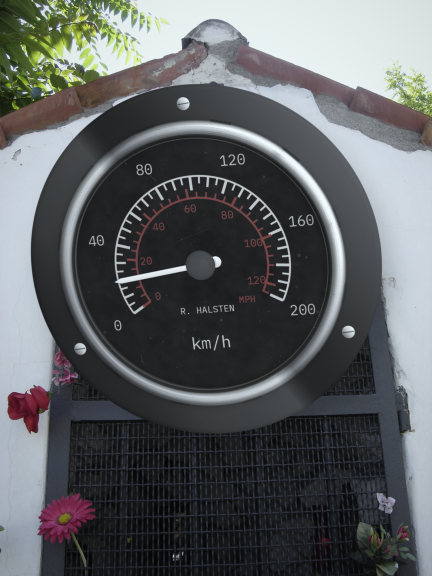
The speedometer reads 20 km/h
